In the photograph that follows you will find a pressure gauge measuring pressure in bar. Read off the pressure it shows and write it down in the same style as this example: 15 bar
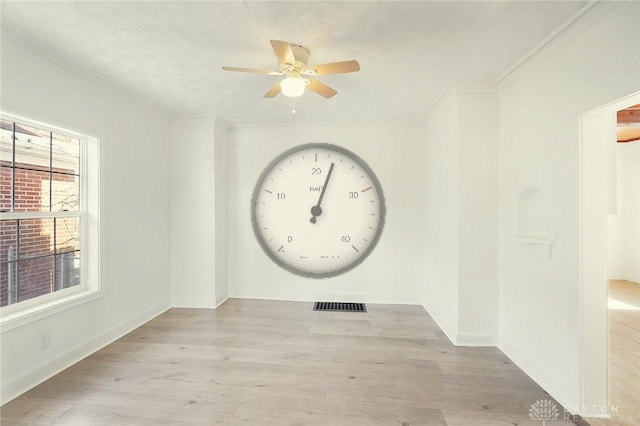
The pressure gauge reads 23 bar
